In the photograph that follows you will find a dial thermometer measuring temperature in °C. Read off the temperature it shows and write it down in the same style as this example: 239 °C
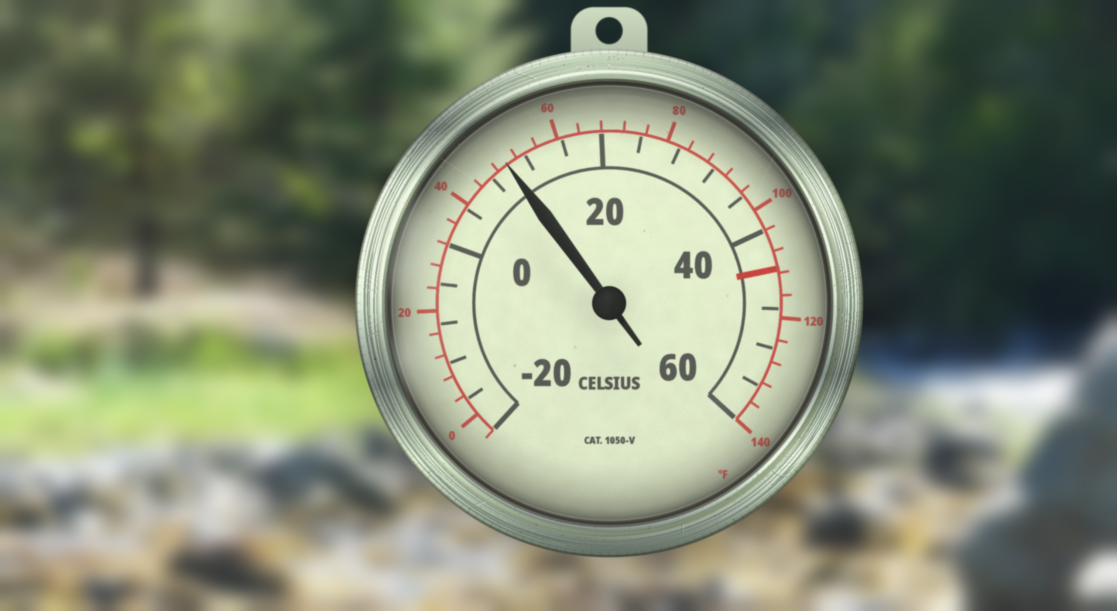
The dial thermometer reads 10 °C
